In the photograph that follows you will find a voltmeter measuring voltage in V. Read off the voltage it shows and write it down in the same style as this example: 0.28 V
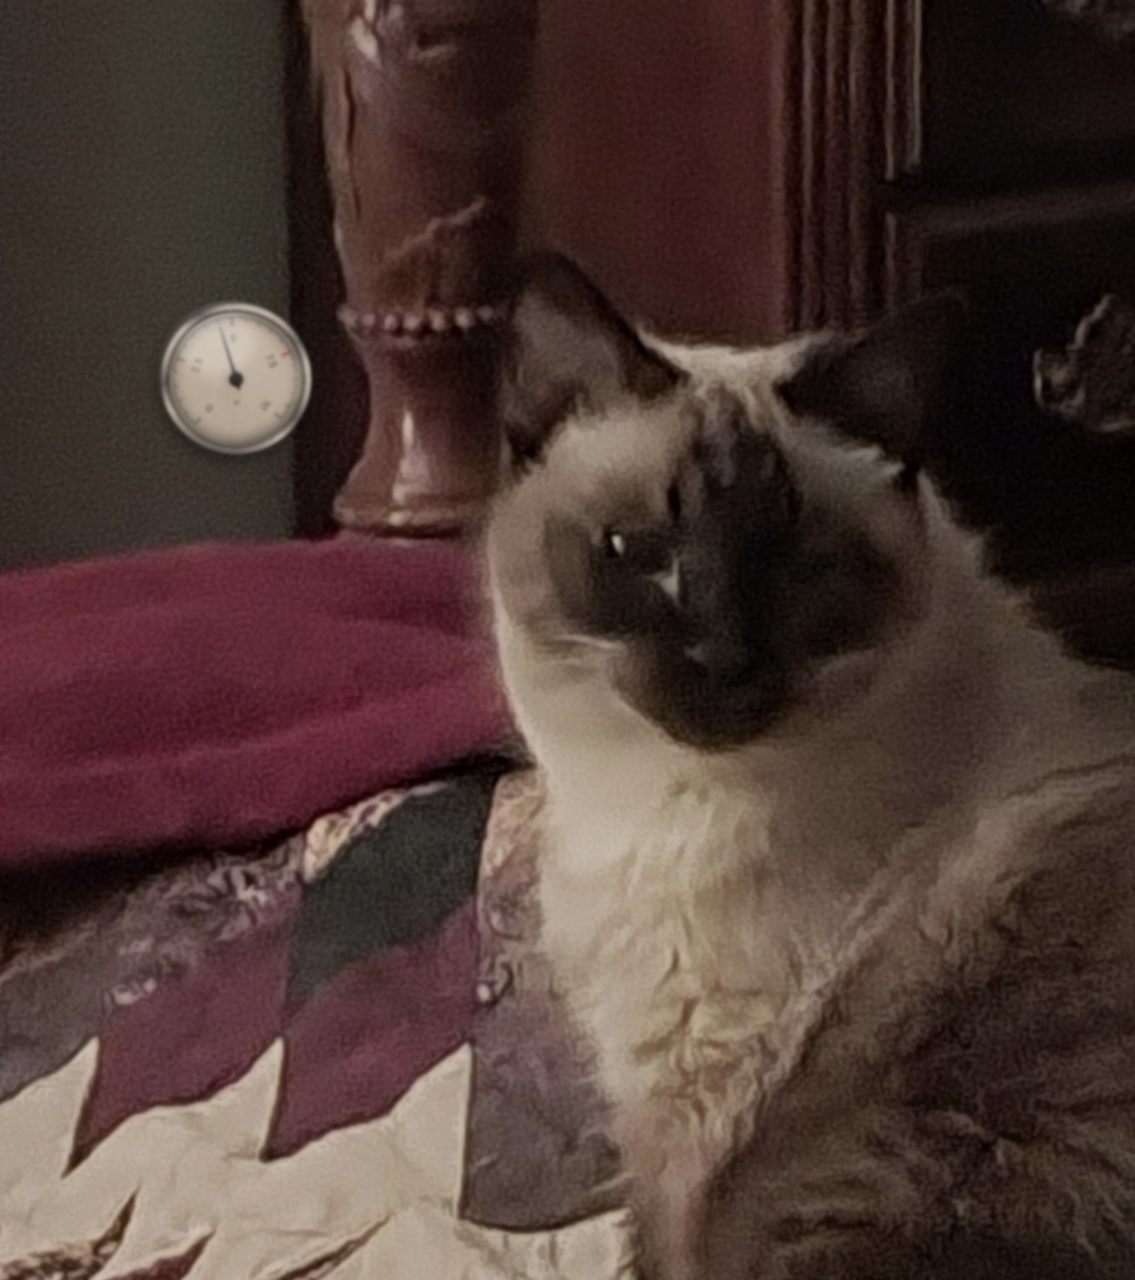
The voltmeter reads 4.5 V
